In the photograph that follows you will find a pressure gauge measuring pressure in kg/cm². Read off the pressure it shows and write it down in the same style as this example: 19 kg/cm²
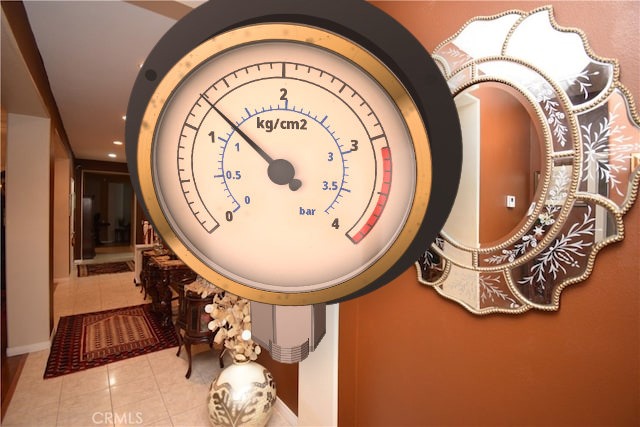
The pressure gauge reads 1.3 kg/cm²
